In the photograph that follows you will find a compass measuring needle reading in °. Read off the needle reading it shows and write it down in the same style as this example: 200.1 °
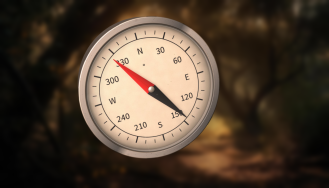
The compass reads 325 °
